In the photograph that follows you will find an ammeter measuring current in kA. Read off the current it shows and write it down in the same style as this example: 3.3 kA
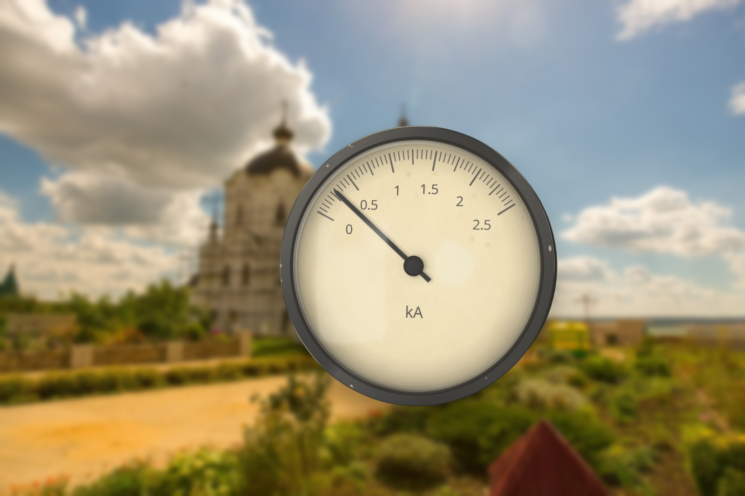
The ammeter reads 0.3 kA
